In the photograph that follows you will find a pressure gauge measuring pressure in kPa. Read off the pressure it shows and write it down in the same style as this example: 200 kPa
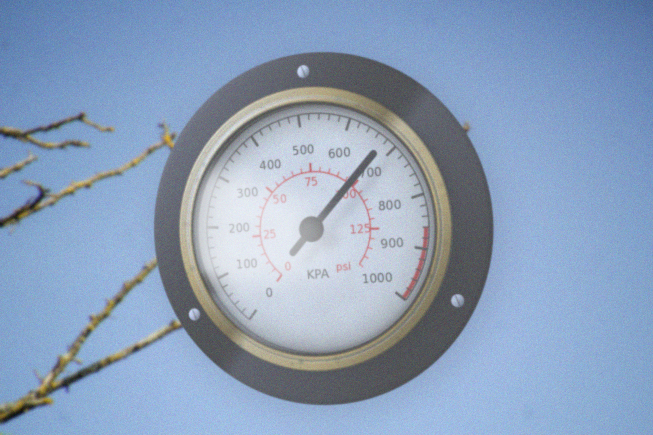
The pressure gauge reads 680 kPa
